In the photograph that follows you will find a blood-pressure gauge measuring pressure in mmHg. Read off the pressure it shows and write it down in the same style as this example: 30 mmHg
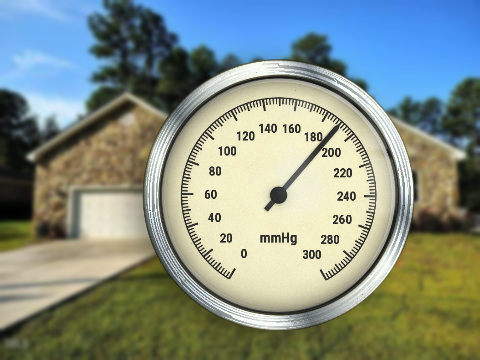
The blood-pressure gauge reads 190 mmHg
